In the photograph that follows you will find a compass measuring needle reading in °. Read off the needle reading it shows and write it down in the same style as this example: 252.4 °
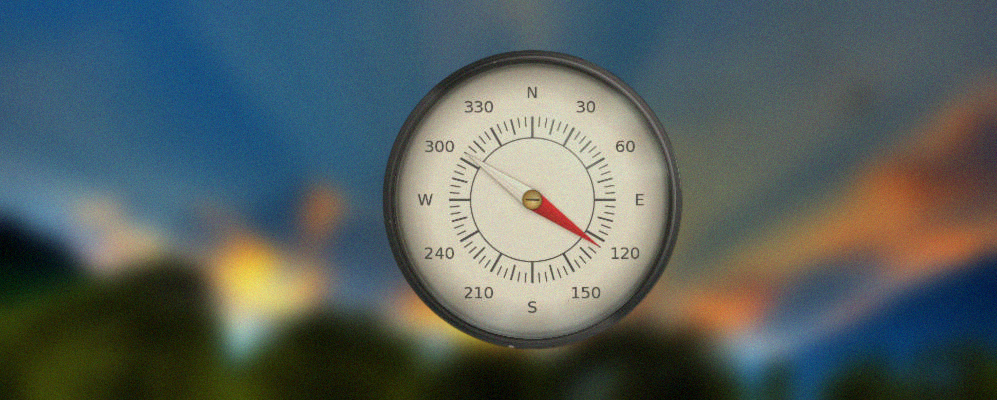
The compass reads 125 °
